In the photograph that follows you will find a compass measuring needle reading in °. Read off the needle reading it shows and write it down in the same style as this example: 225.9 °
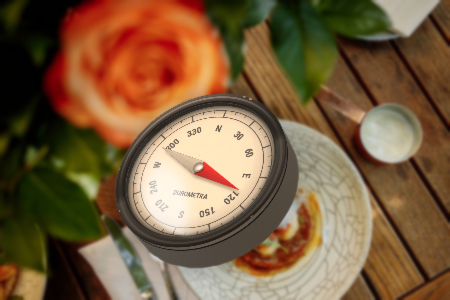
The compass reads 110 °
